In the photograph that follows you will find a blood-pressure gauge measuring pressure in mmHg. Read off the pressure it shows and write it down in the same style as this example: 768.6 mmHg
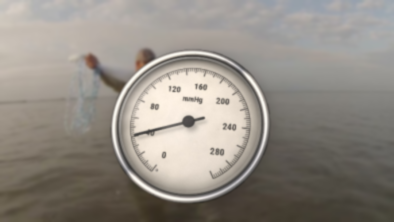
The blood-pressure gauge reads 40 mmHg
